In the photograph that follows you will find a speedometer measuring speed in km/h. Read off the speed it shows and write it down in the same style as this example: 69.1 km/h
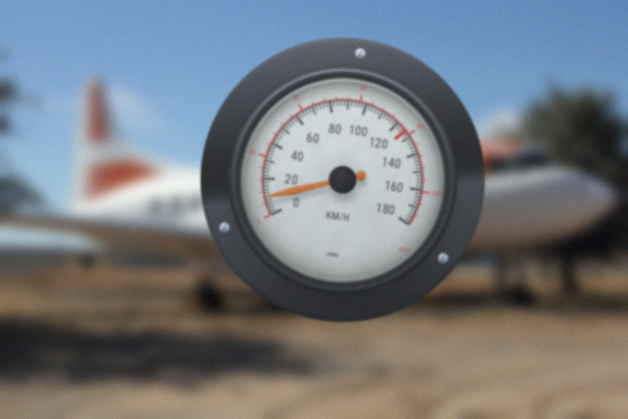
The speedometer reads 10 km/h
